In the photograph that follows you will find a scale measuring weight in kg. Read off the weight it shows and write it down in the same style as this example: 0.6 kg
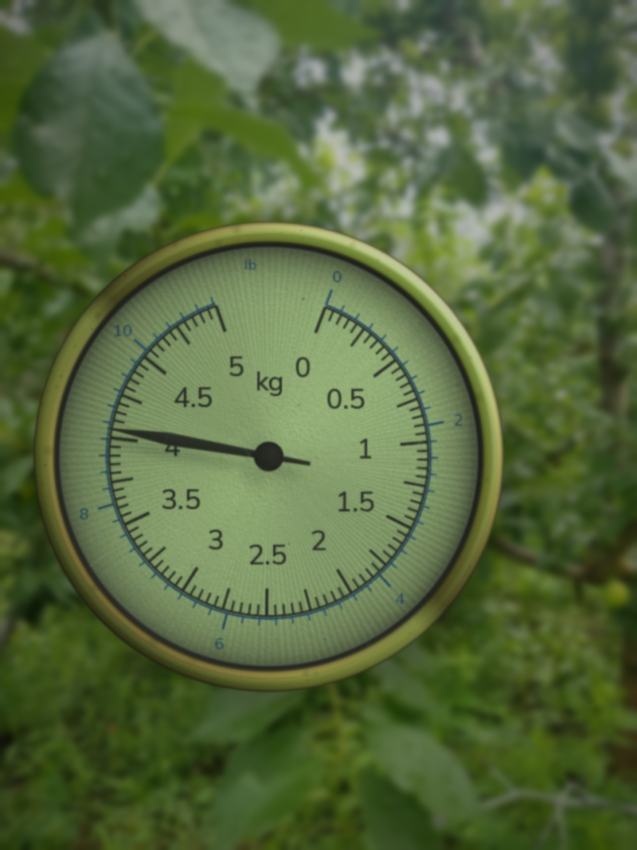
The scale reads 4.05 kg
